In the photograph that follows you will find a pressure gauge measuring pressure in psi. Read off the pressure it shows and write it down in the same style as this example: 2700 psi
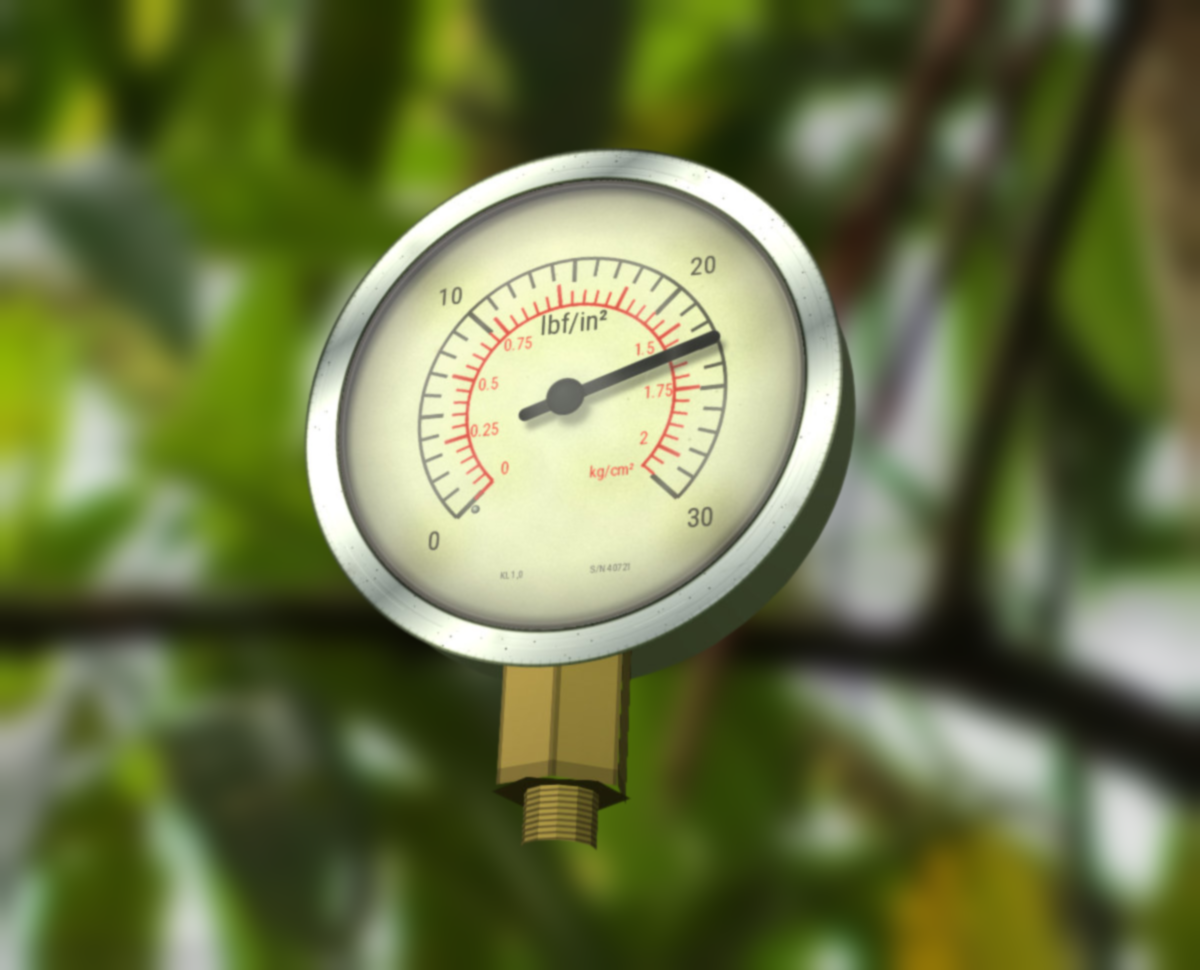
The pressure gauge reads 23 psi
